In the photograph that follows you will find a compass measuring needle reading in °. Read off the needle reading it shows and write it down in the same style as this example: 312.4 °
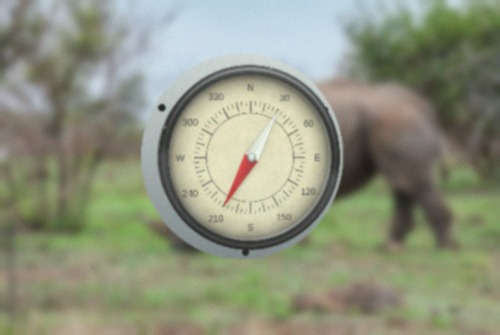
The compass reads 210 °
